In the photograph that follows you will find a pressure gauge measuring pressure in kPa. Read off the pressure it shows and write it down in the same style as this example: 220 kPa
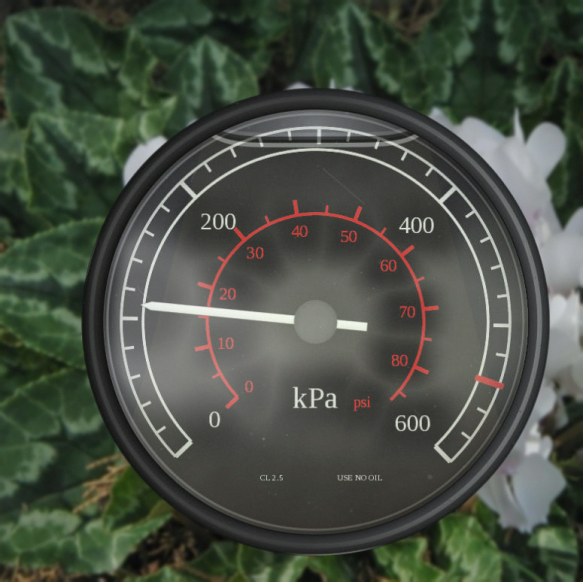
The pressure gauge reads 110 kPa
